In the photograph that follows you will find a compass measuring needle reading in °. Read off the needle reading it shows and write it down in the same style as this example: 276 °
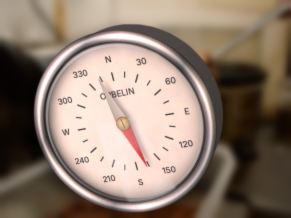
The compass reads 165 °
